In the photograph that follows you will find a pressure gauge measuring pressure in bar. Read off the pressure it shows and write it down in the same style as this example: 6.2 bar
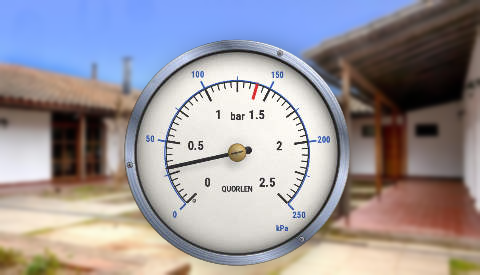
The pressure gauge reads 0.3 bar
